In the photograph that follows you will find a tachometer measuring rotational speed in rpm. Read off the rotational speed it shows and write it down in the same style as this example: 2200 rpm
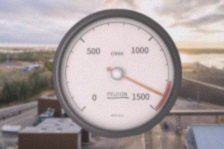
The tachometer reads 1400 rpm
